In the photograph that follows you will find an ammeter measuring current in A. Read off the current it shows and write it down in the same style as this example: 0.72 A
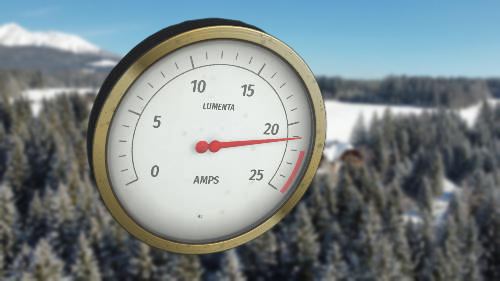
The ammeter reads 21 A
